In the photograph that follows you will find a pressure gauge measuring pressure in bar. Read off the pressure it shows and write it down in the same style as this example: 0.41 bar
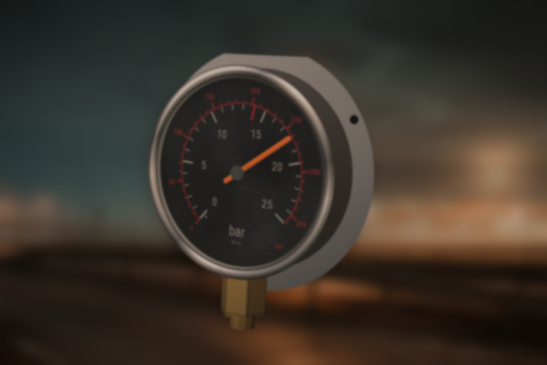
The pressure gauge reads 18 bar
